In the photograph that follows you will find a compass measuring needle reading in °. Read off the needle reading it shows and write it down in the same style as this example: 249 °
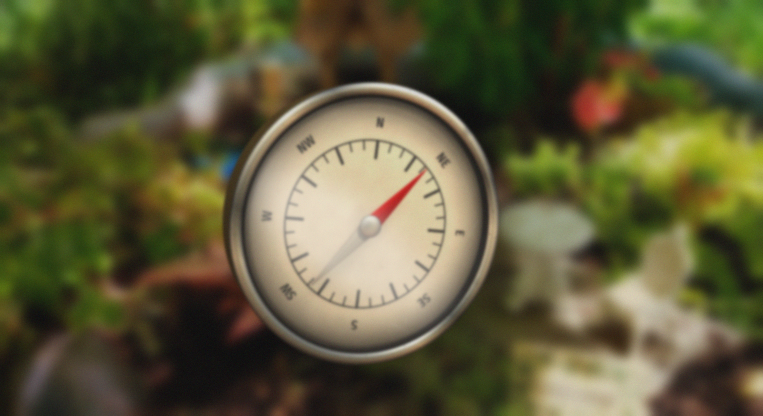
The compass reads 40 °
